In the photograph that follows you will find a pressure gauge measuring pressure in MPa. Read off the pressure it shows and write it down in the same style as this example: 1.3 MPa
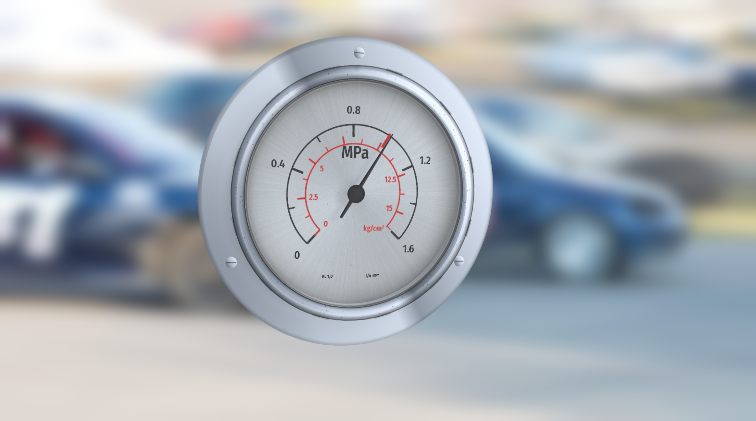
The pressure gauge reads 1 MPa
